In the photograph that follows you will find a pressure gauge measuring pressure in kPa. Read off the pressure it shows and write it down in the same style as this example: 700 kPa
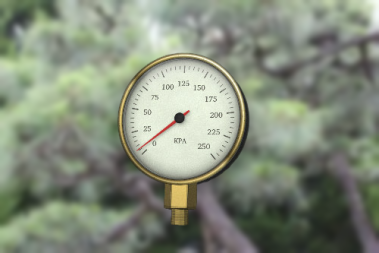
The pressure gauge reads 5 kPa
